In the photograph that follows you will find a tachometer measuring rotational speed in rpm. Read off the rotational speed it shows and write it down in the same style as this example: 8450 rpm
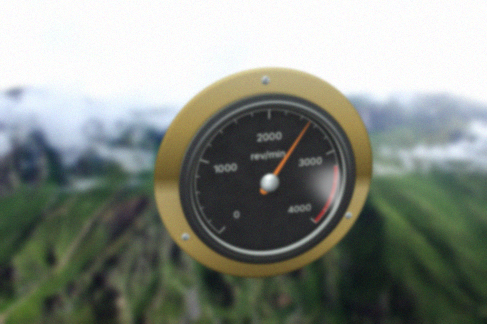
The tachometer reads 2500 rpm
